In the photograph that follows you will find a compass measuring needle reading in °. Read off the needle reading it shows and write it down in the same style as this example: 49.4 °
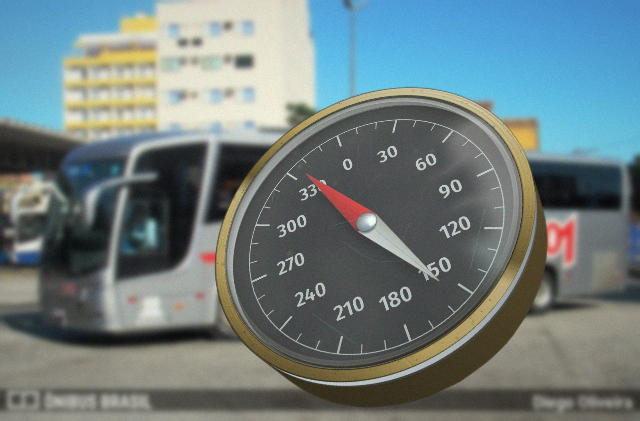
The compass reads 335 °
